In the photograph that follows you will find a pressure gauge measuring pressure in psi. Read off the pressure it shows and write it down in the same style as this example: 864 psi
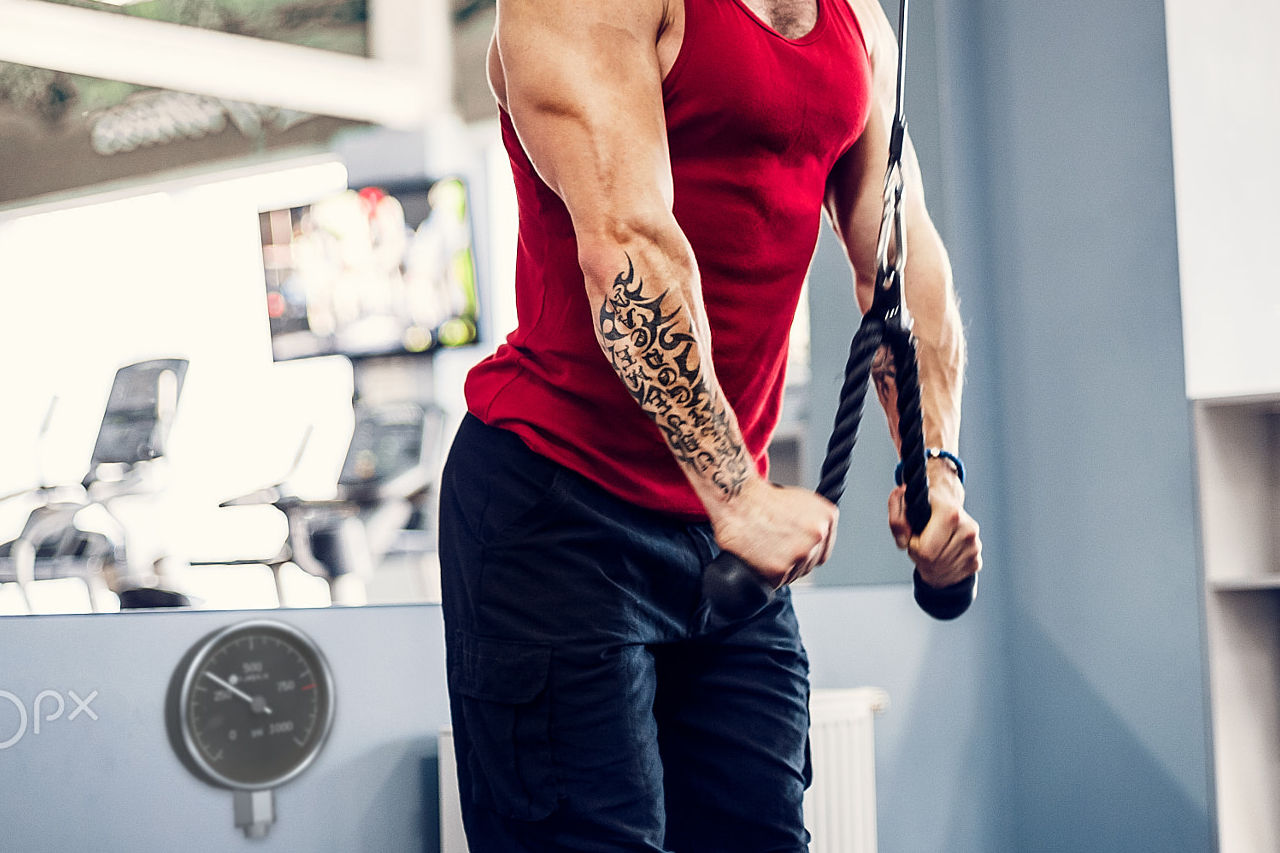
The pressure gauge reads 300 psi
